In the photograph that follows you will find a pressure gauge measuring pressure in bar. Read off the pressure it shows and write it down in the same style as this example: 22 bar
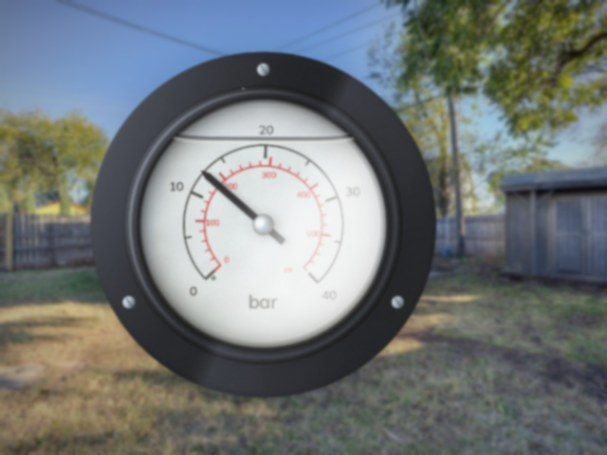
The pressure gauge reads 12.5 bar
